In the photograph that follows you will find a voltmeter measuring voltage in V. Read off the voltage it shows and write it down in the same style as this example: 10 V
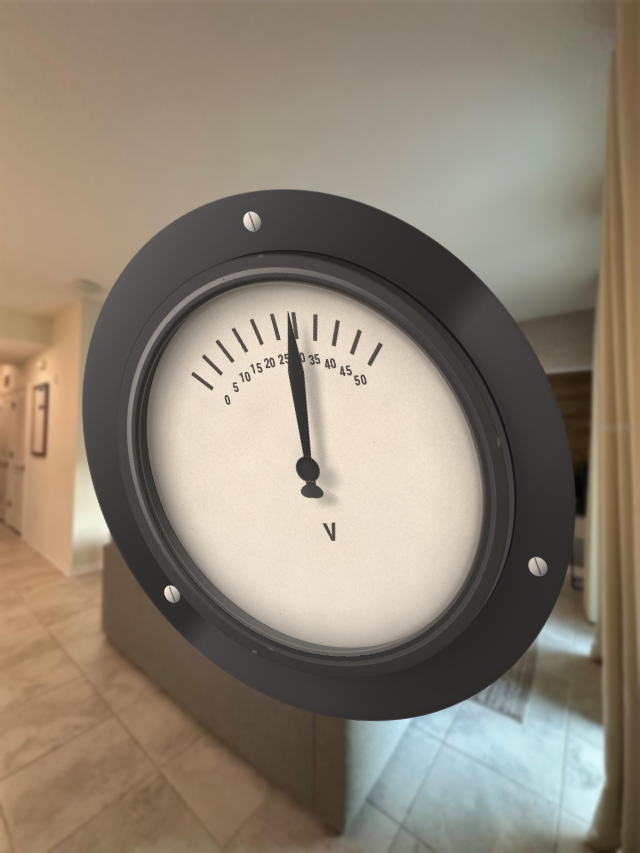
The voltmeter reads 30 V
